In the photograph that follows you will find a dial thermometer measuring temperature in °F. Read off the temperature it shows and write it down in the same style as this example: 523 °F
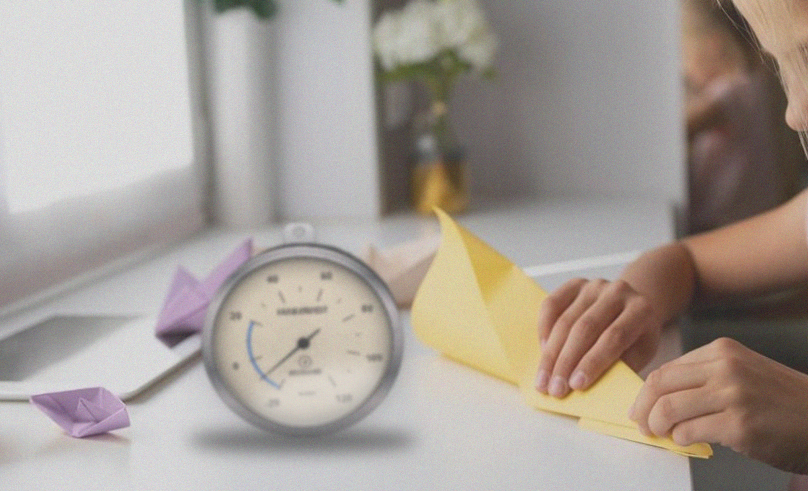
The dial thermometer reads -10 °F
